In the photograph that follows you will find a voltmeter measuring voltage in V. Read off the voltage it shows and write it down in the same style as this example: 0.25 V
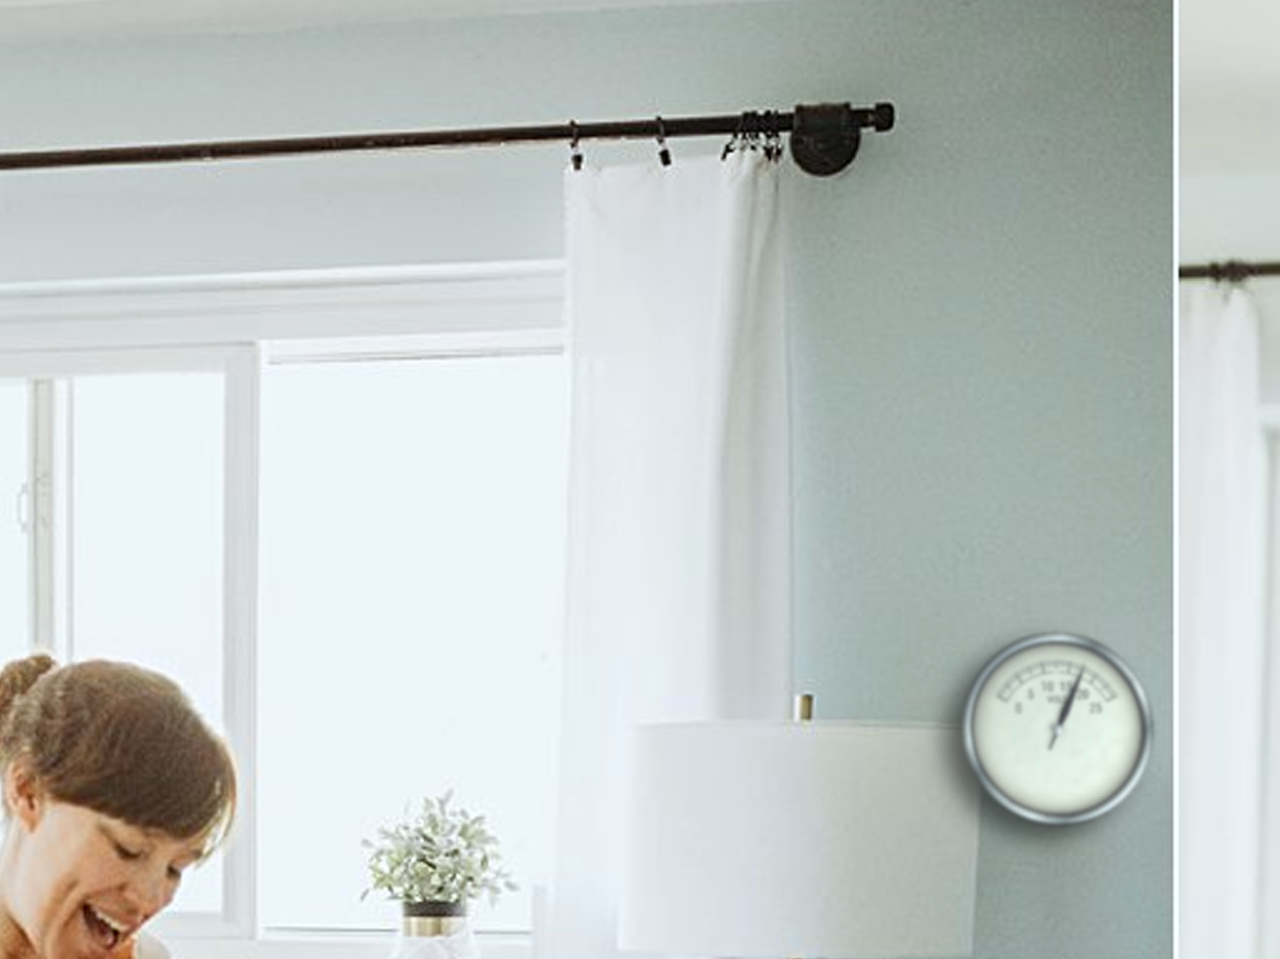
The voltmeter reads 17.5 V
